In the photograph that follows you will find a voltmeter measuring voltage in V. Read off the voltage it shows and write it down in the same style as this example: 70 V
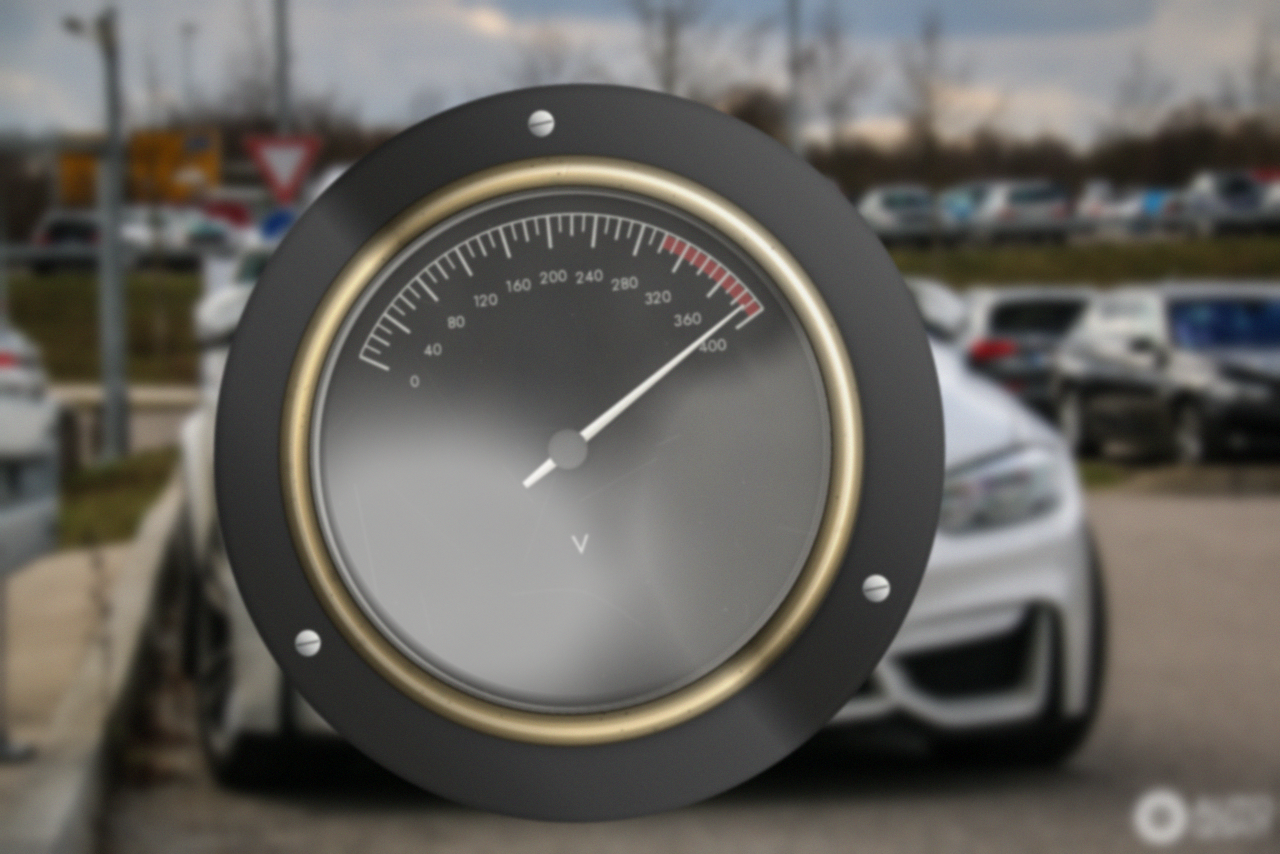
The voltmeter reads 390 V
